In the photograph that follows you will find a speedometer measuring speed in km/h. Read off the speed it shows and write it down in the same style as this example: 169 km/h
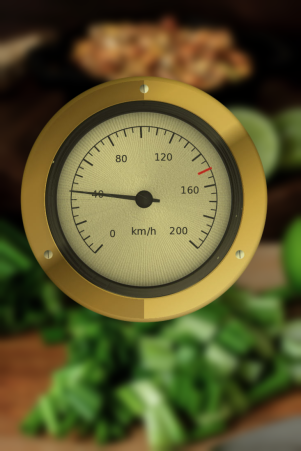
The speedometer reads 40 km/h
